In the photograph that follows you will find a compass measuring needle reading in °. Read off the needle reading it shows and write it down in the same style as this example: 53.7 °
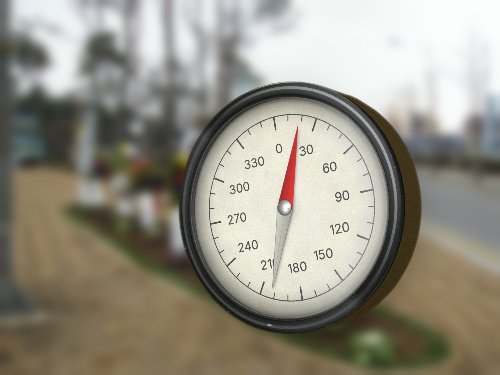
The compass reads 20 °
